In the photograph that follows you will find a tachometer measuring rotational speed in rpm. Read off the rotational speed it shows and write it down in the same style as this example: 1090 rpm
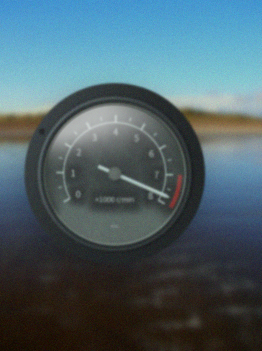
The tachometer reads 7750 rpm
